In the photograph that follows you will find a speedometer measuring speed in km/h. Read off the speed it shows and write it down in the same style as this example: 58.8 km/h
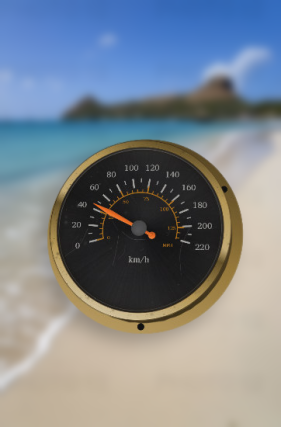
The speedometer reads 45 km/h
